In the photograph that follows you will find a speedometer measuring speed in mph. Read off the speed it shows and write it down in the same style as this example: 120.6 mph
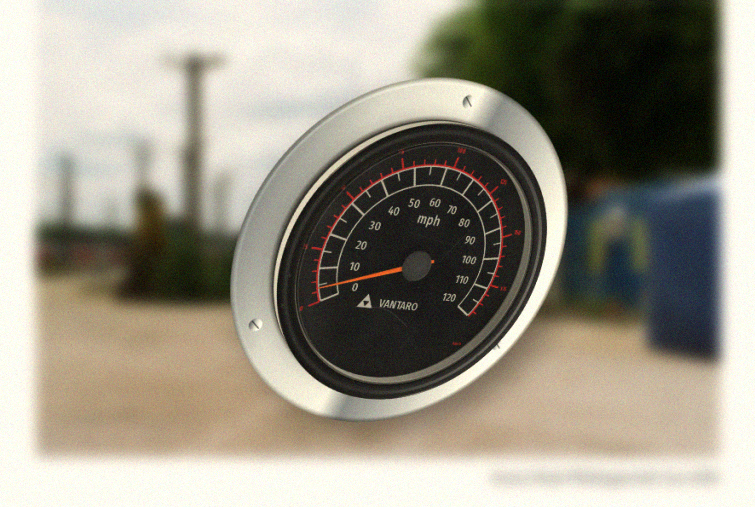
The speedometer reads 5 mph
